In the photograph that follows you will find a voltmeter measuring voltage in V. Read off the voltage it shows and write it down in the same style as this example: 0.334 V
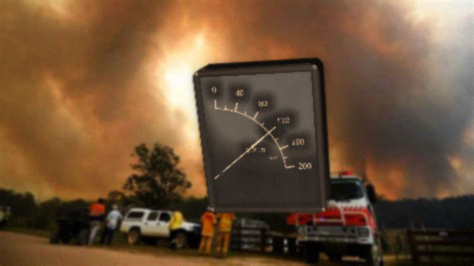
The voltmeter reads 120 V
